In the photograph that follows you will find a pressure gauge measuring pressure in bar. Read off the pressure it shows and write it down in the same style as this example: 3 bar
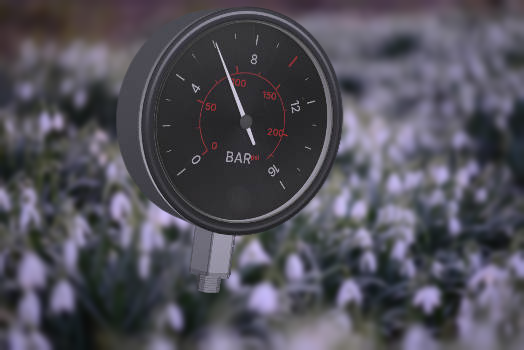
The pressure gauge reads 6 bar
